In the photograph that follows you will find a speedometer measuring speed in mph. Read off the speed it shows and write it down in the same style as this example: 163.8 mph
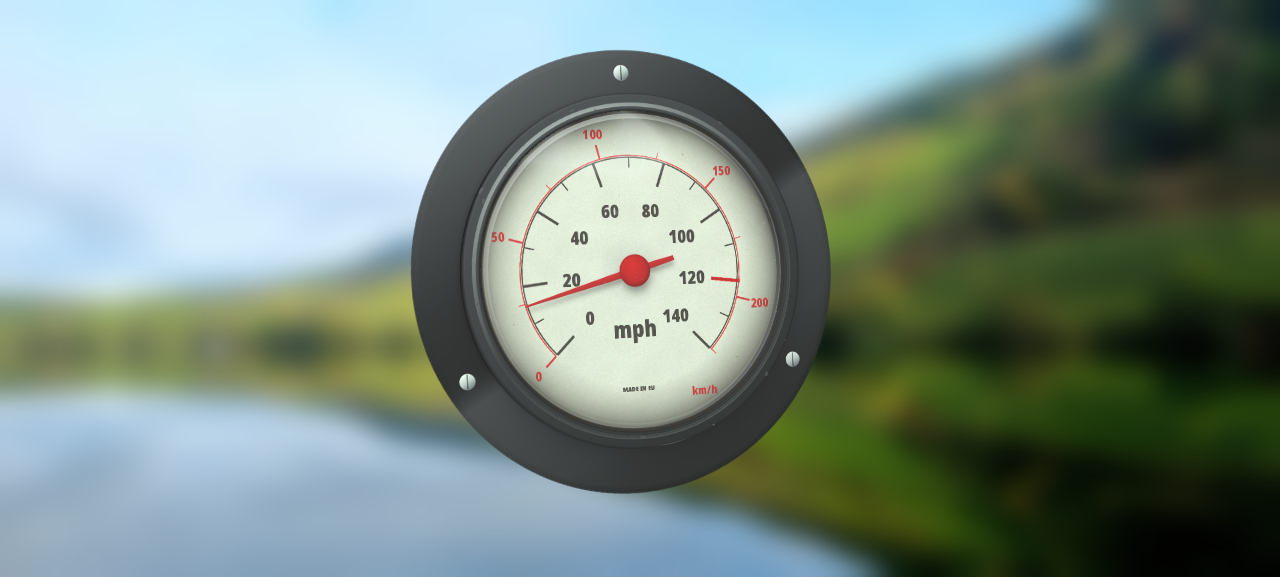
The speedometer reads 15 mph
